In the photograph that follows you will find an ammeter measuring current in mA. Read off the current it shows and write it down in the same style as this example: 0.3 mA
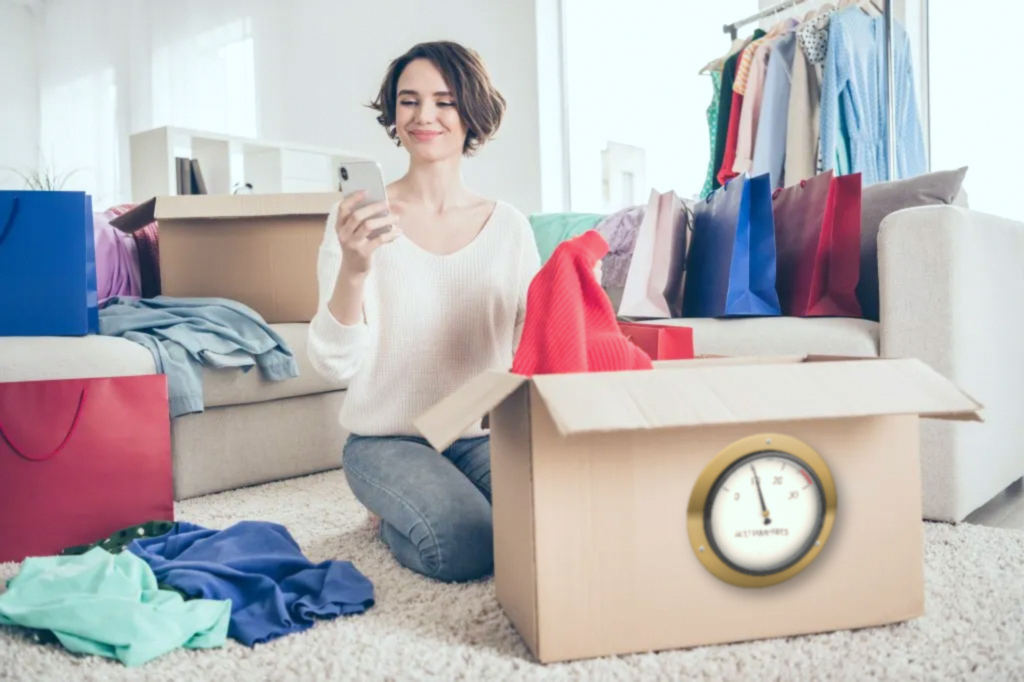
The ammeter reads 10 mA
